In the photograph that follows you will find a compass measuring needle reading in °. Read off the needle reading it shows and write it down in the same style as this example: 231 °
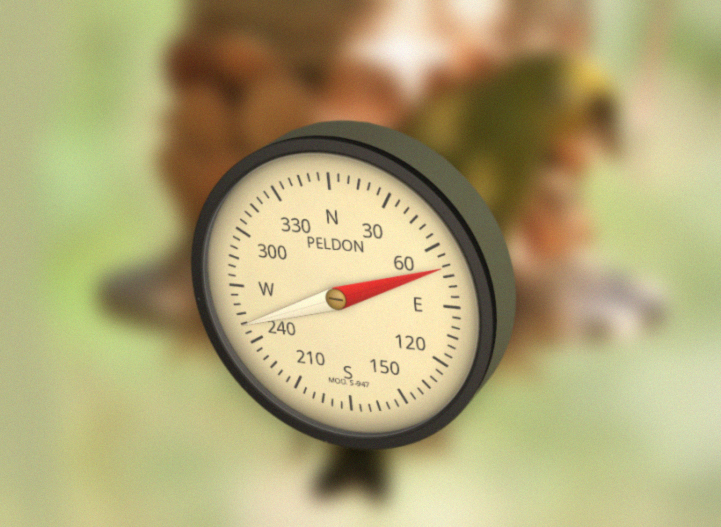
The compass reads 70 °
